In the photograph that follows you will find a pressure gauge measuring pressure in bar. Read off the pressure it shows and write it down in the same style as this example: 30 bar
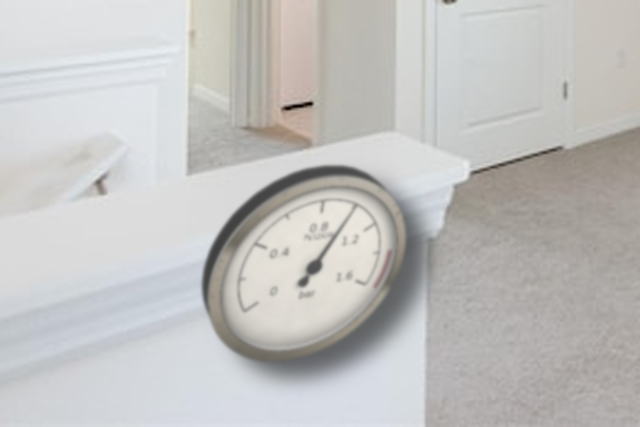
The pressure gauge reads 1 bar
